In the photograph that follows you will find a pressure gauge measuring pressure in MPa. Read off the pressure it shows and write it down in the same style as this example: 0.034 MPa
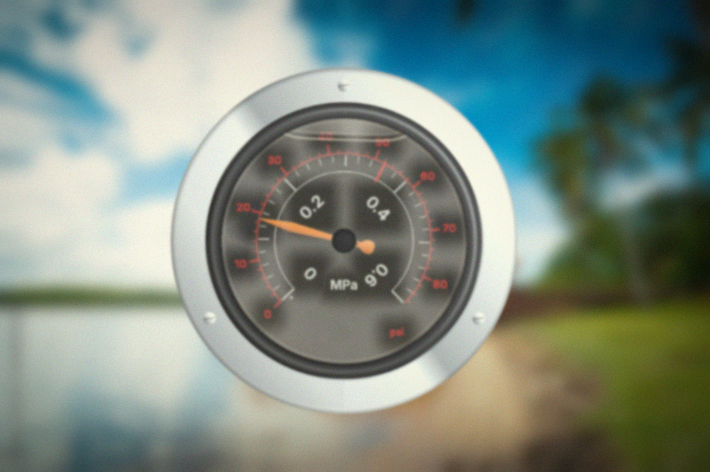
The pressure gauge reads 0.13 MPa
